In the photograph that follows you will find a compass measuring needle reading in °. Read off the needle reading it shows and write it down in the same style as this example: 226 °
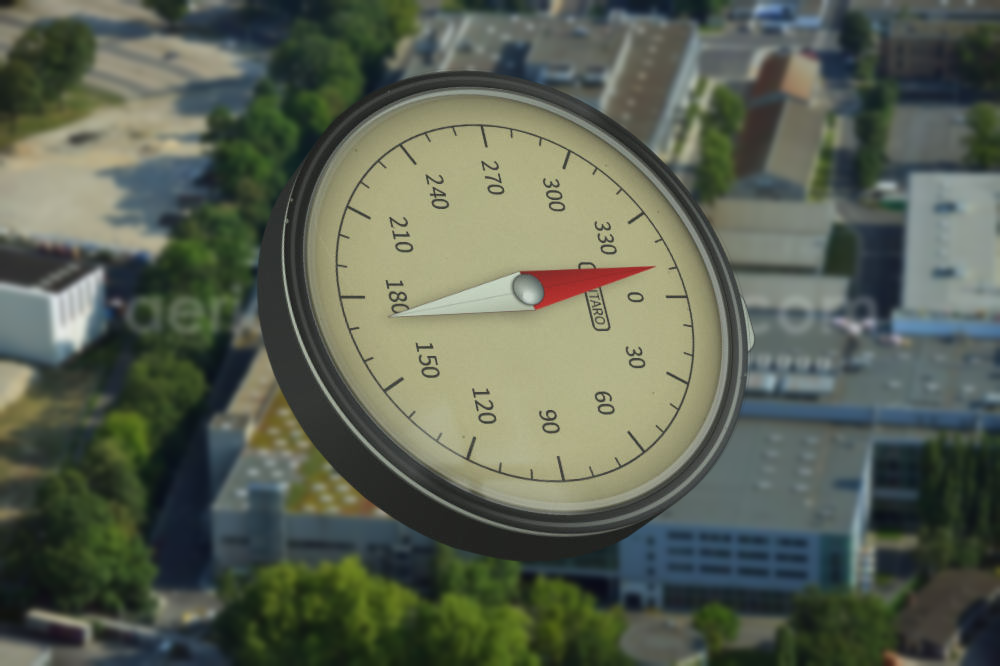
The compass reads 350 °
